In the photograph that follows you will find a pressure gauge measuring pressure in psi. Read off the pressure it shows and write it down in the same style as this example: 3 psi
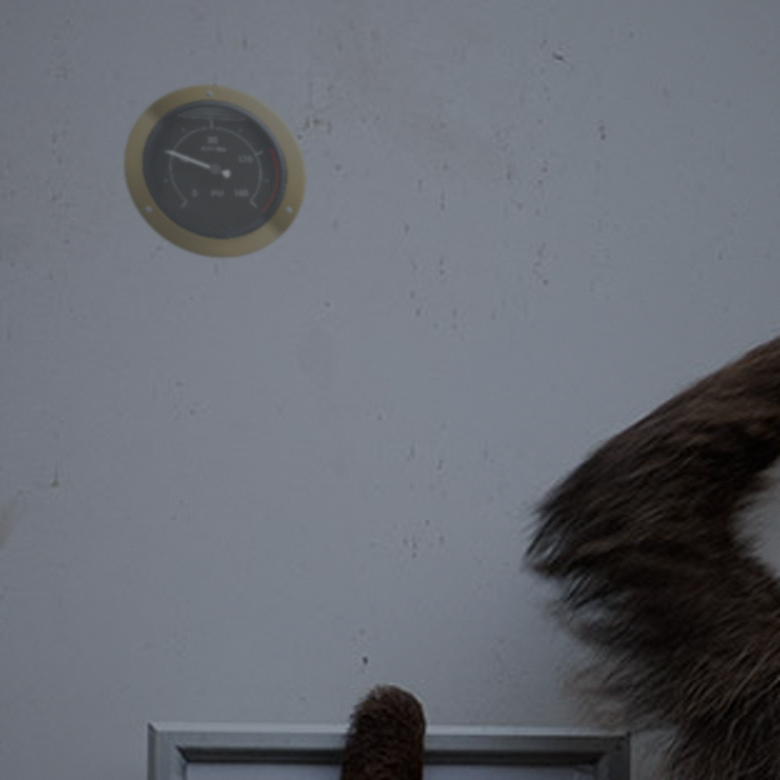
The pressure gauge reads 40 psi
